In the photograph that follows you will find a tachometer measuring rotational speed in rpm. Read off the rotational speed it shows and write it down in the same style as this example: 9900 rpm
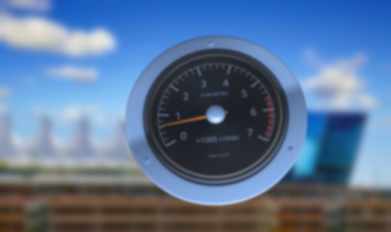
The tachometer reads 600 rpm
